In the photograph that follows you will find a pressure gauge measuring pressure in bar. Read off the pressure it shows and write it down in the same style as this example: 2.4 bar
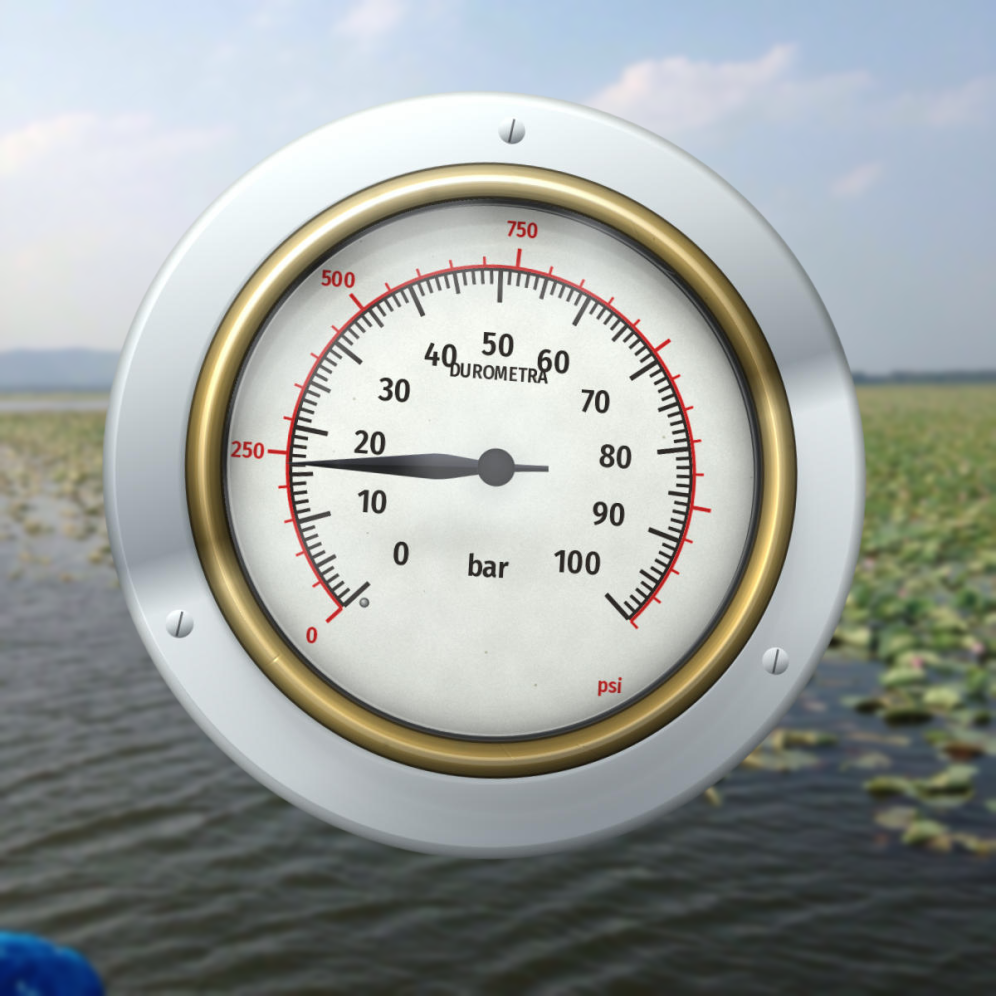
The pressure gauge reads 16 bar
